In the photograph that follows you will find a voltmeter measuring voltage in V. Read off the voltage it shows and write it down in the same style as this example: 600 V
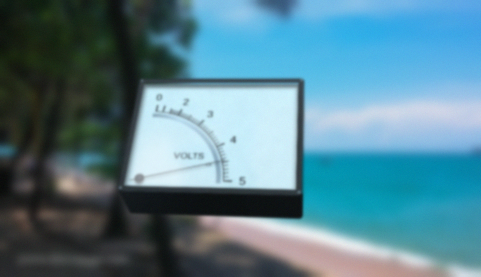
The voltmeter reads 4.5 V
